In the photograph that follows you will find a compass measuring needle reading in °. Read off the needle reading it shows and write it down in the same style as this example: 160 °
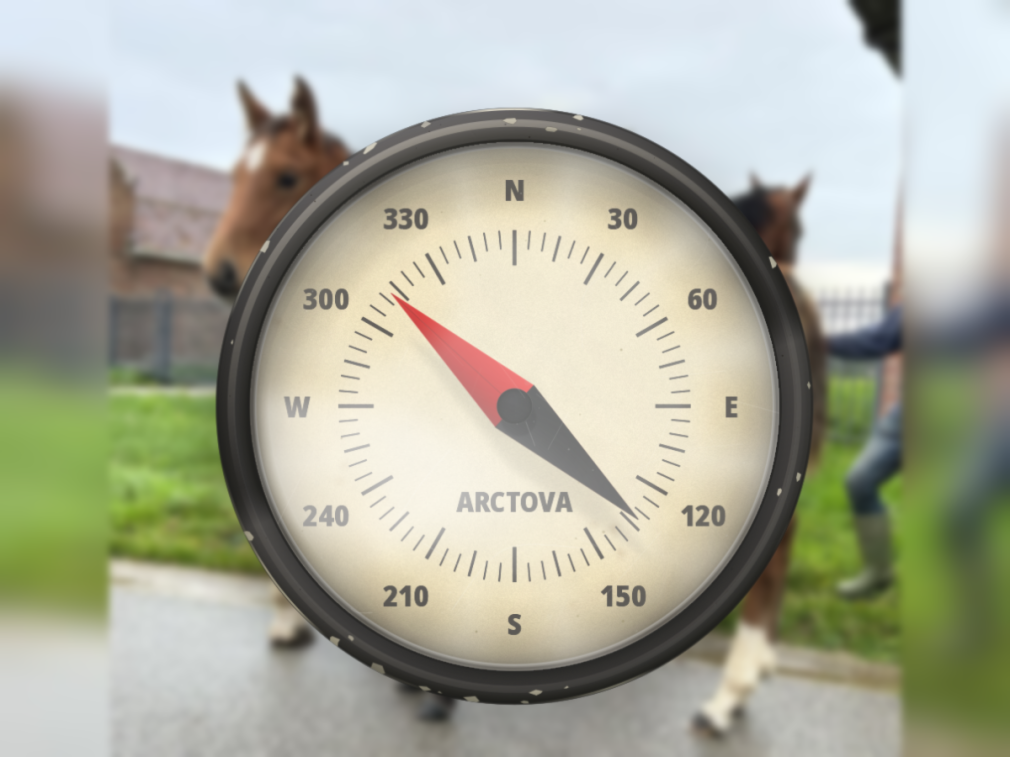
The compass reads 312.5 °
